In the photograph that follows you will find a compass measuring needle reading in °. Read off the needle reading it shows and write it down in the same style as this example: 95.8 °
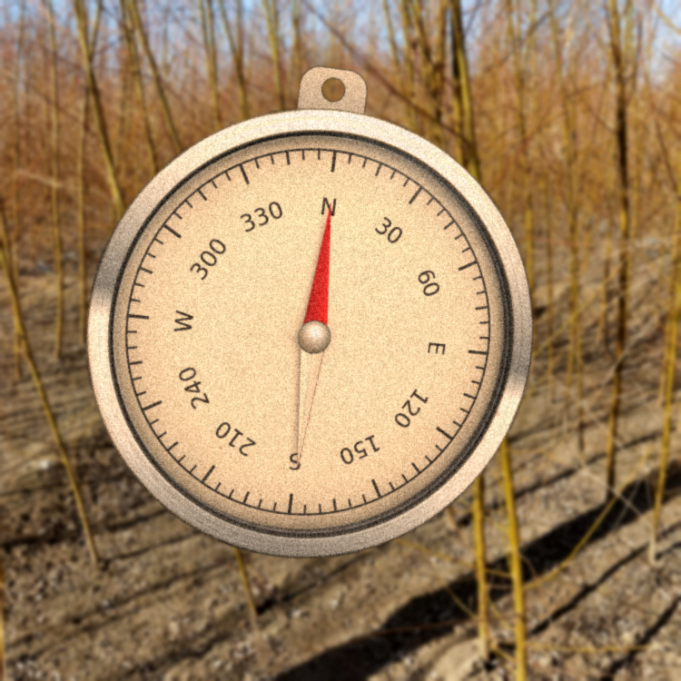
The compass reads 0 °
